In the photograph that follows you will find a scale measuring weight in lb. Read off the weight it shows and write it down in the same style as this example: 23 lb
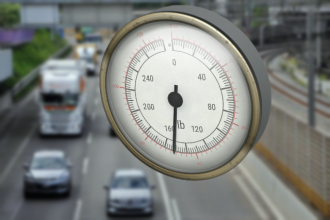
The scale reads 150 lb
